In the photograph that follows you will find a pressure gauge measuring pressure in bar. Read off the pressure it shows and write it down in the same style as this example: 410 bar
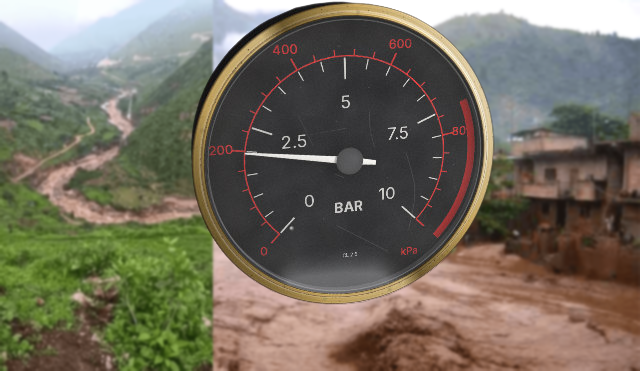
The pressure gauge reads 2 bar
